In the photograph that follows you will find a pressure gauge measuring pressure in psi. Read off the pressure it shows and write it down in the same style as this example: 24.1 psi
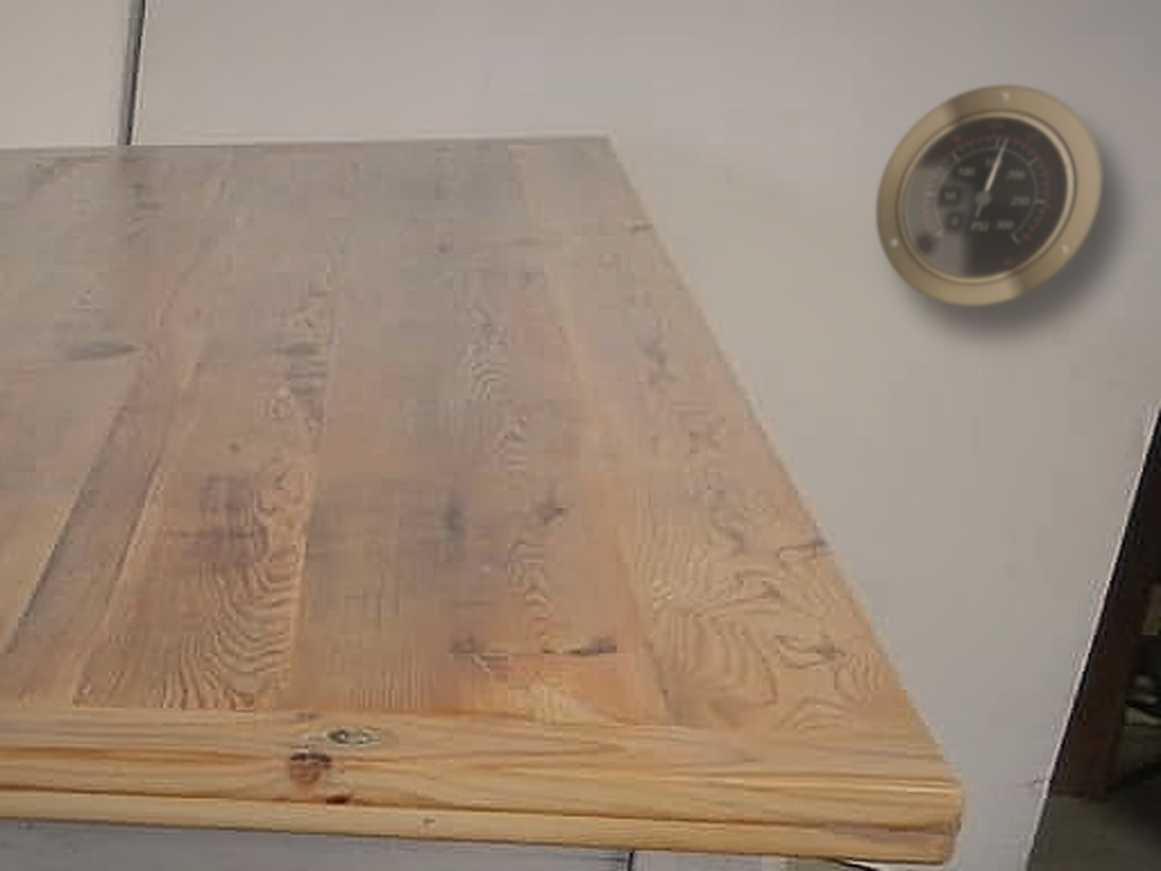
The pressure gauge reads 160 psi
